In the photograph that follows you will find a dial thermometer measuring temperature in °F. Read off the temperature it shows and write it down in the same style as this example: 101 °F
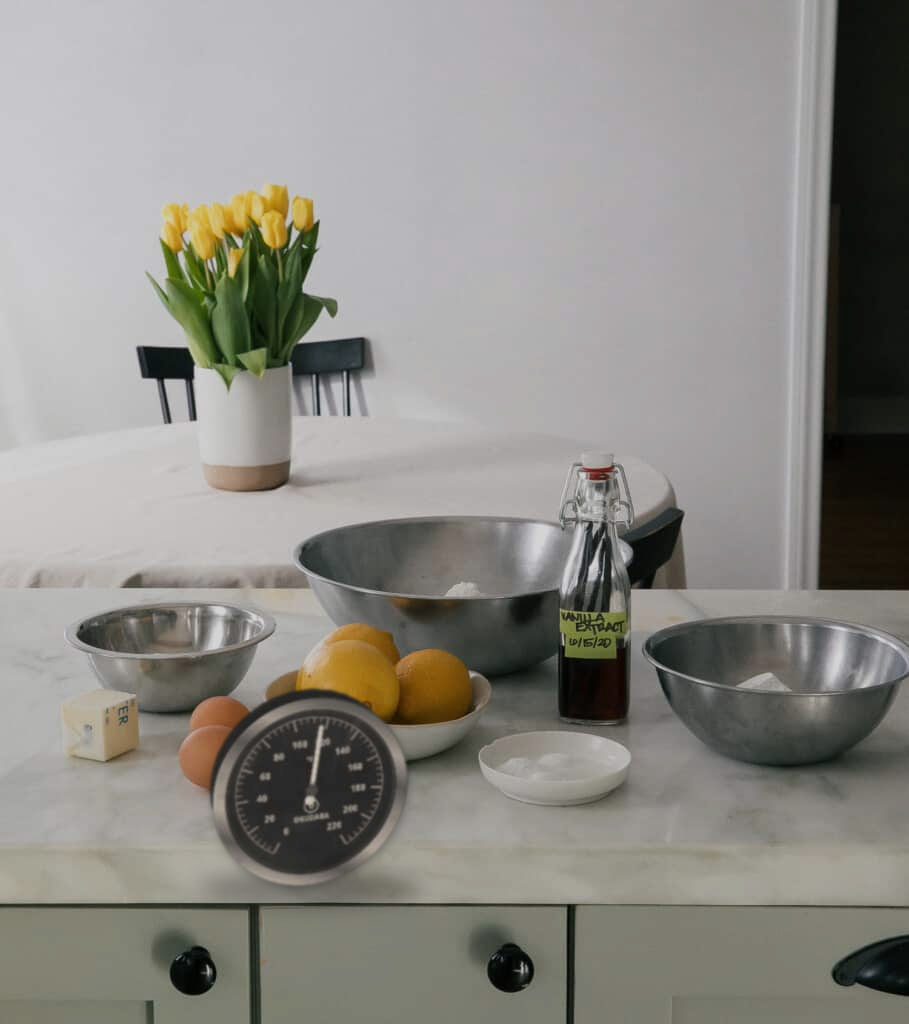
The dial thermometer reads 116 °F
